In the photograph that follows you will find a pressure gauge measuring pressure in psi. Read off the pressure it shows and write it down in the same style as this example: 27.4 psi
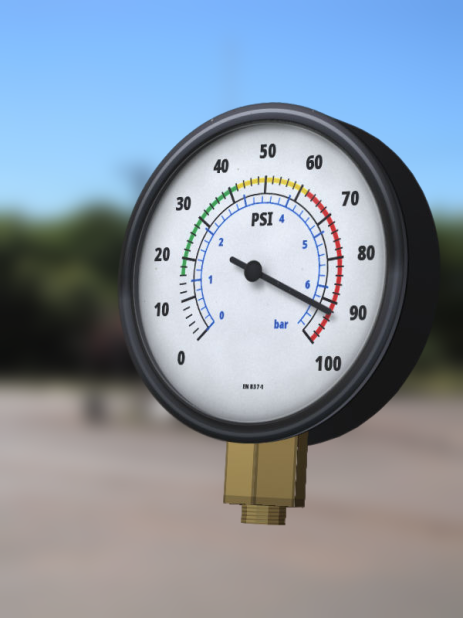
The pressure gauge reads 92 psi
